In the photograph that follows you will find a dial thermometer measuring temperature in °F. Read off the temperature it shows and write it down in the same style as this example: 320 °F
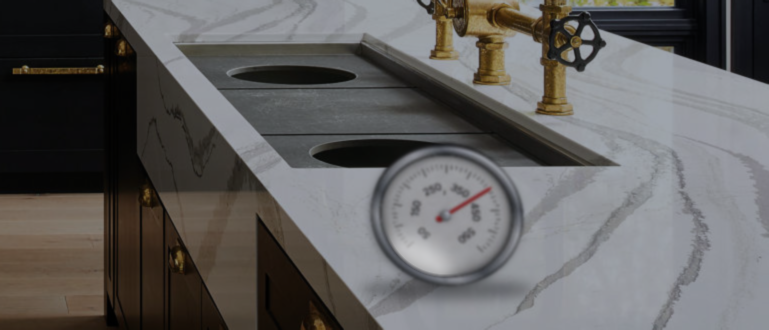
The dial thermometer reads 400 °F
